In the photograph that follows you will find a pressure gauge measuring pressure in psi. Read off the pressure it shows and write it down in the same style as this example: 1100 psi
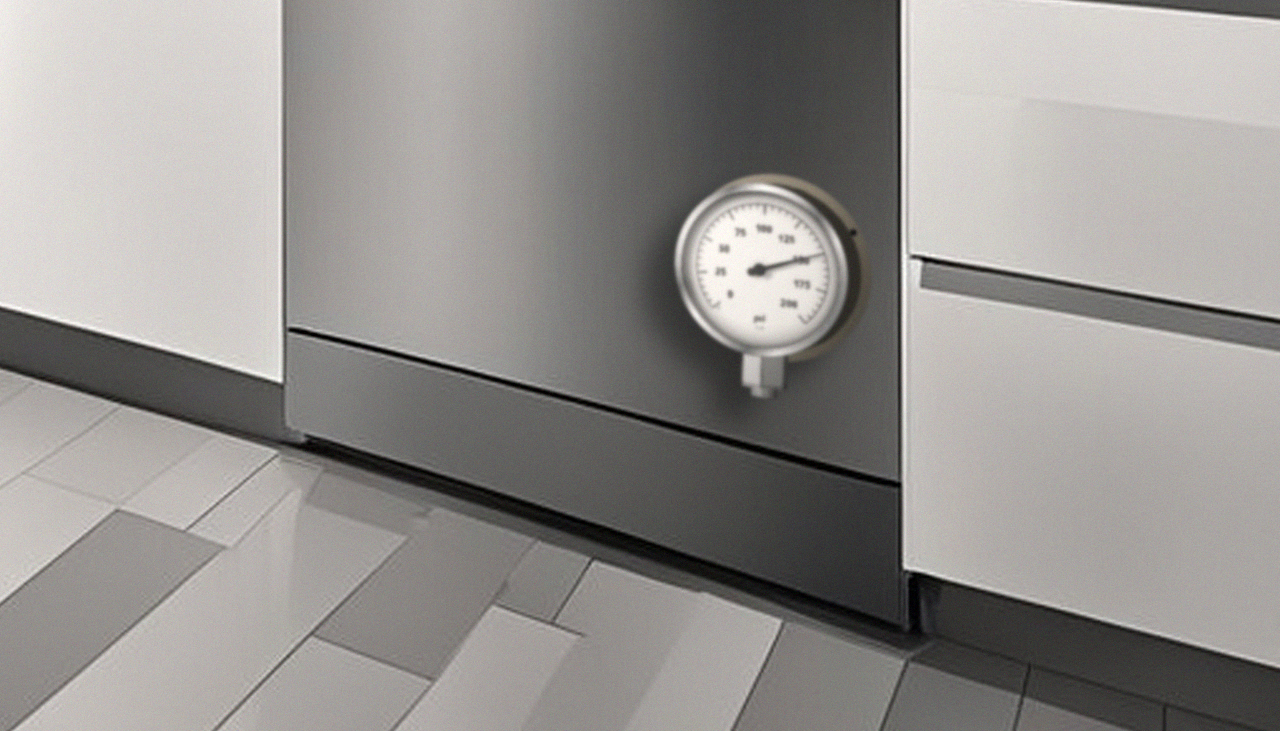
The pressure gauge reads 150 psi
